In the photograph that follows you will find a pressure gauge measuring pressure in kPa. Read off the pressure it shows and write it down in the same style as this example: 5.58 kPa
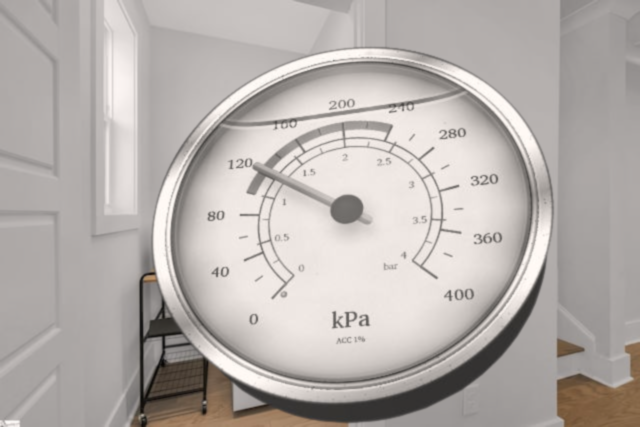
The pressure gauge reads 120 kPa
